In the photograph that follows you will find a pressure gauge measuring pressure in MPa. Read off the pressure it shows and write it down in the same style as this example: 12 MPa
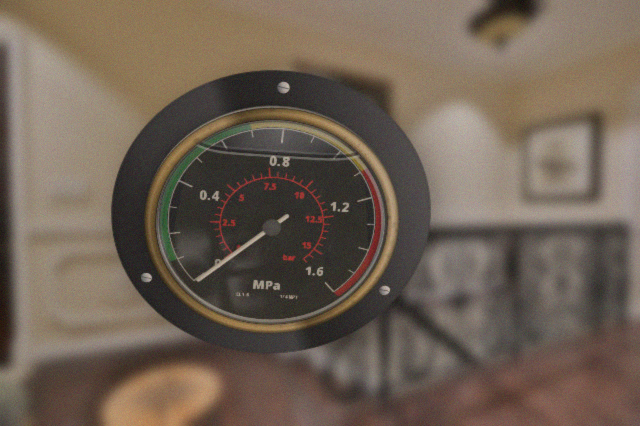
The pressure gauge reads 0 MPa
